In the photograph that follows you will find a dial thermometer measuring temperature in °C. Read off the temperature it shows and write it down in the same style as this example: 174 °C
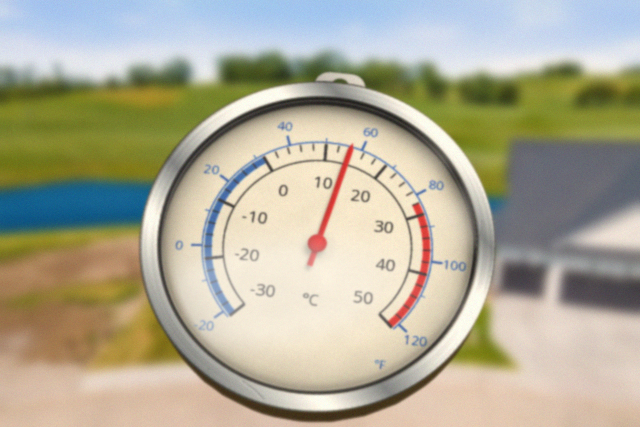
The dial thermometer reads 14 °C
